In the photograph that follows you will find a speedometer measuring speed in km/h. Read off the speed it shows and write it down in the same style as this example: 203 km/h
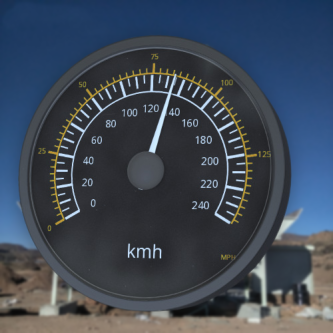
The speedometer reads 135 km/h
